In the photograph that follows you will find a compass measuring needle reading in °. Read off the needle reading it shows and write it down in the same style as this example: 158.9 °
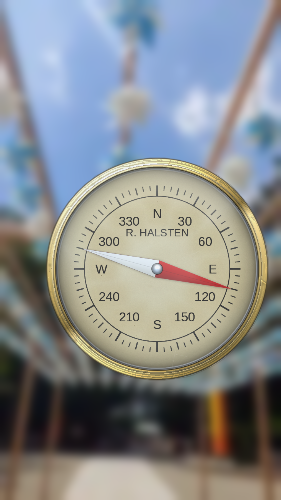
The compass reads 105 °
